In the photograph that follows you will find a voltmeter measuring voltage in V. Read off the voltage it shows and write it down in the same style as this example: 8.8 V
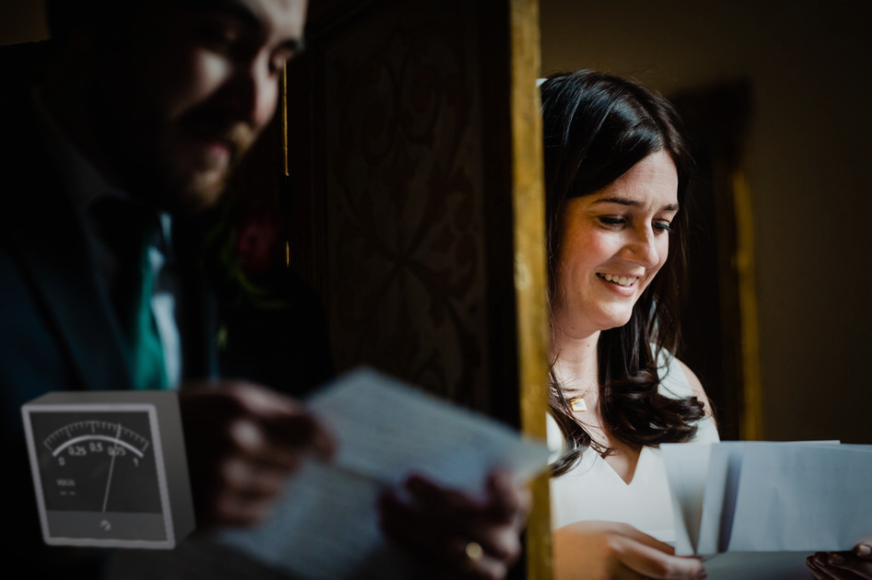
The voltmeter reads 0.75 V
